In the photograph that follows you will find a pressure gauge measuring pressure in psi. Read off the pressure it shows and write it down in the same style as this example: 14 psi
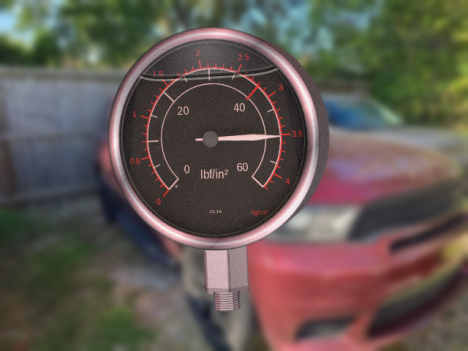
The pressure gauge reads 50 psi
